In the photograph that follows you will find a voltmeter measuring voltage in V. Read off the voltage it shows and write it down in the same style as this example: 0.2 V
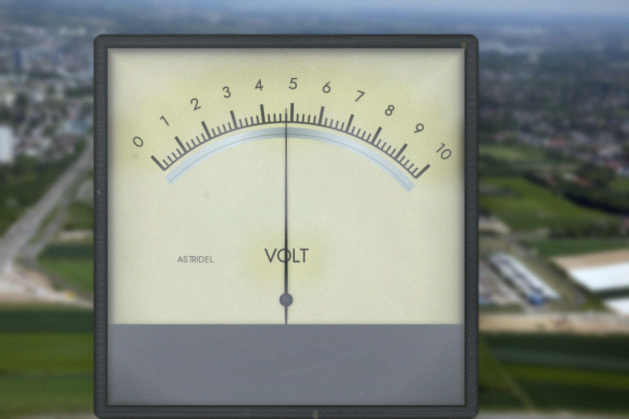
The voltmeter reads 4.8 V
